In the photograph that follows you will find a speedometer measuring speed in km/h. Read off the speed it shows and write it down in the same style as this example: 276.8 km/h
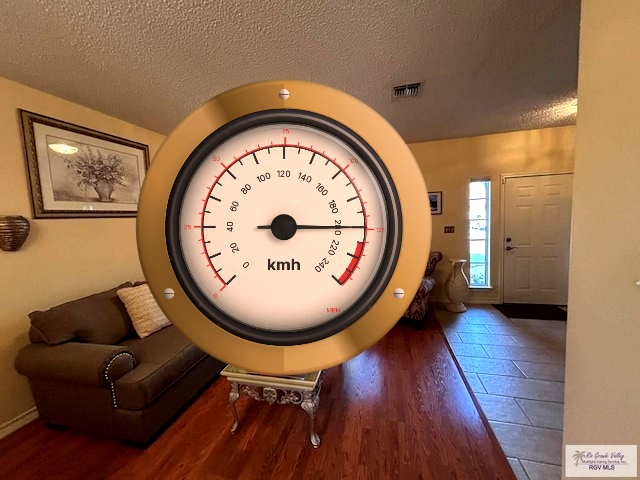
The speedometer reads 200 km/h
